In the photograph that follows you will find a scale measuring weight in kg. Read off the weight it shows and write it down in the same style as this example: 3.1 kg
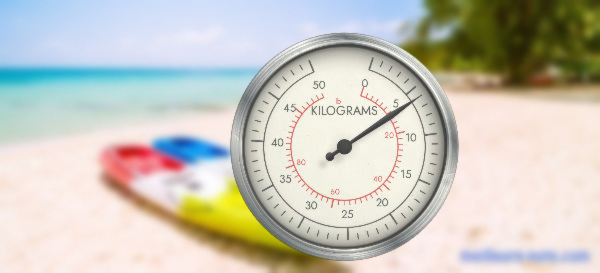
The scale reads 6 kg
